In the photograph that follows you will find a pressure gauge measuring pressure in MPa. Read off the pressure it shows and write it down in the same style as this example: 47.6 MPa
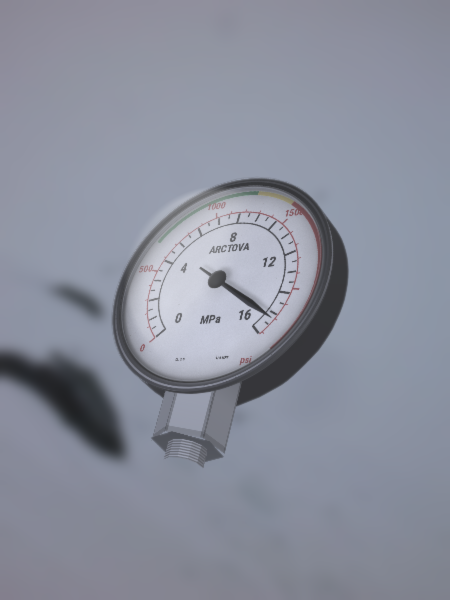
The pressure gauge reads 15.25 MPa
